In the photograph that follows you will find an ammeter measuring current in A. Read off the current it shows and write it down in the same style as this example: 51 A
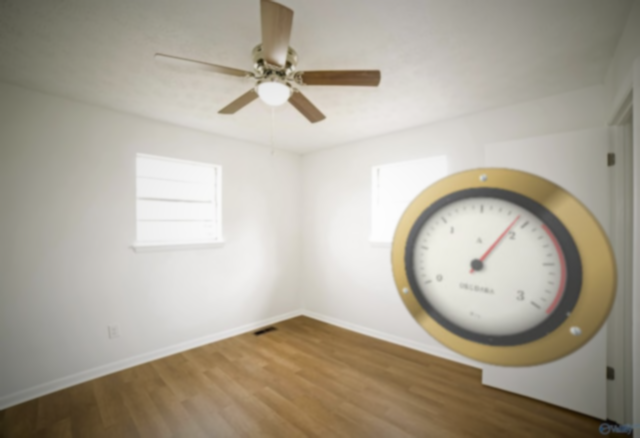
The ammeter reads 1.9 A
